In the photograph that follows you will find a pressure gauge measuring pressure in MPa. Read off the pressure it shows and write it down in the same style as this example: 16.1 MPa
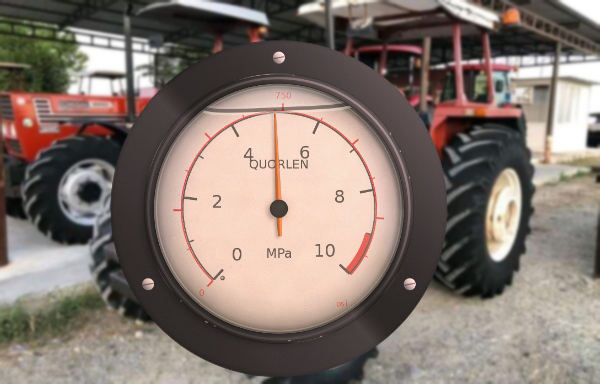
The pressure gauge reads 5 MPa
